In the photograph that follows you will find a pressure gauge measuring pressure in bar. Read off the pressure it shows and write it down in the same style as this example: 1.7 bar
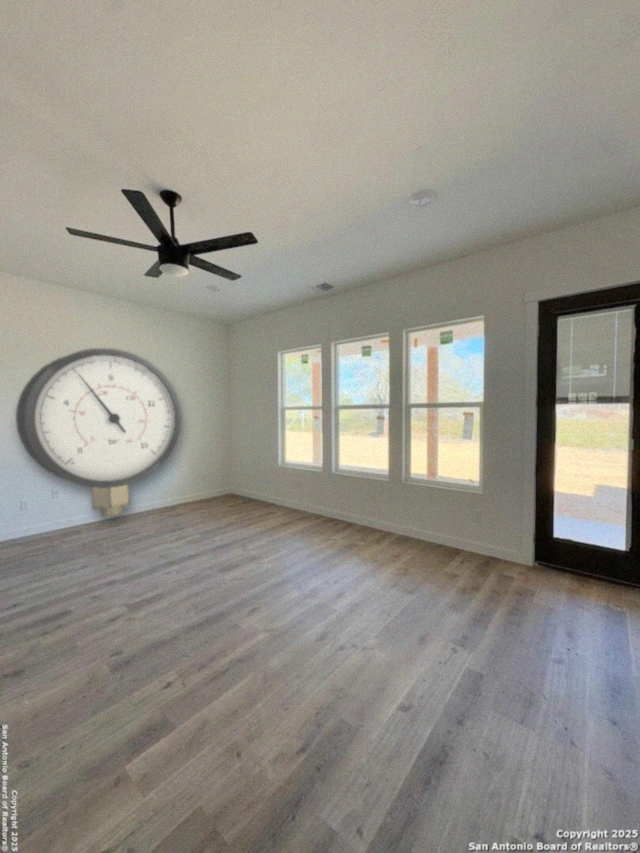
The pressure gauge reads 6 bar
